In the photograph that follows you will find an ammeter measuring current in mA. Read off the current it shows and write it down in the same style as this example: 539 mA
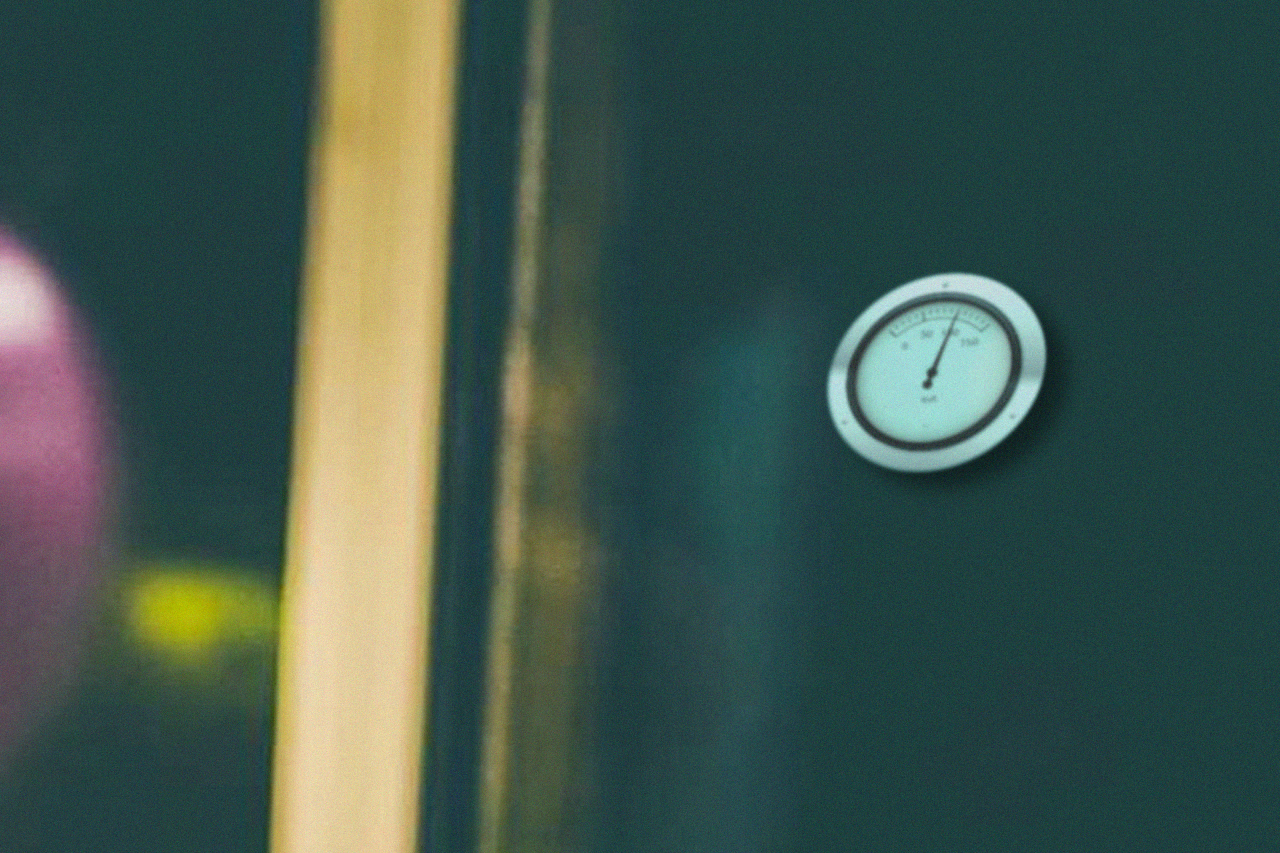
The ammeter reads 100 mA
